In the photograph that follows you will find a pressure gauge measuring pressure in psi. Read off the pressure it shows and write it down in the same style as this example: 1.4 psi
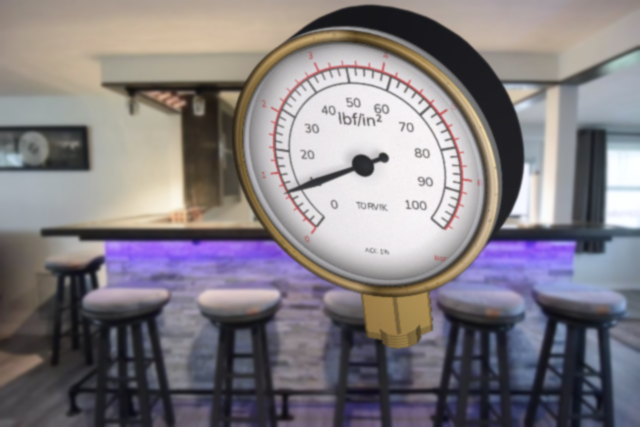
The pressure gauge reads 10 psi
